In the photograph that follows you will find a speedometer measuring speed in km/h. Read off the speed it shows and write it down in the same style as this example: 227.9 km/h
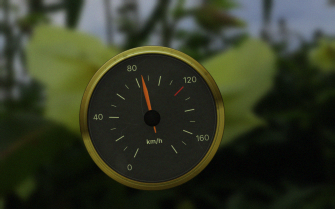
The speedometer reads 85 km/h
